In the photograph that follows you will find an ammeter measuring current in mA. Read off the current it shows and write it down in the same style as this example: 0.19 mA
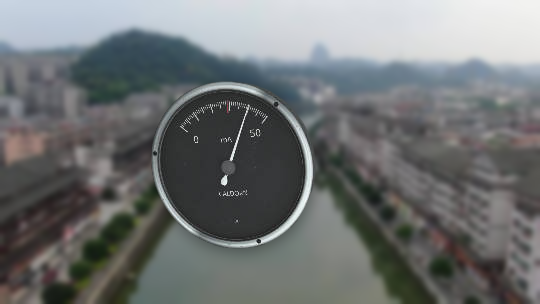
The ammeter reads 40 mA
